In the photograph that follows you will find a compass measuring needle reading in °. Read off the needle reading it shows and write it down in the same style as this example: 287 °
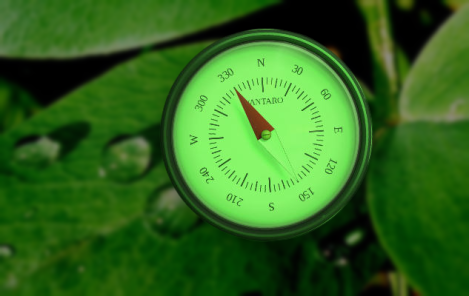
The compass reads 330 °
